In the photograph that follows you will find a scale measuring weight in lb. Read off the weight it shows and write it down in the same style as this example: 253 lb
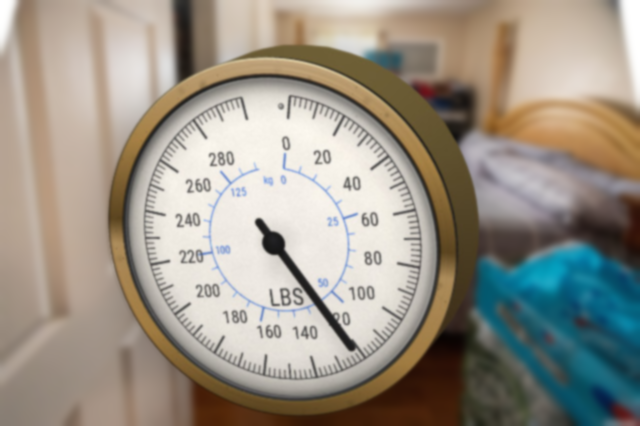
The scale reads 120 lb
